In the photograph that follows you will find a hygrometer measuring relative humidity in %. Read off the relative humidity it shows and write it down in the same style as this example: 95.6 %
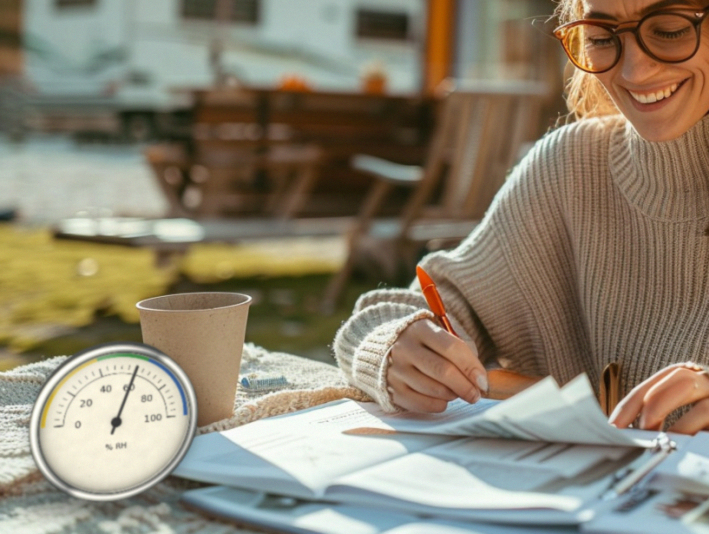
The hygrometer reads 60 %
